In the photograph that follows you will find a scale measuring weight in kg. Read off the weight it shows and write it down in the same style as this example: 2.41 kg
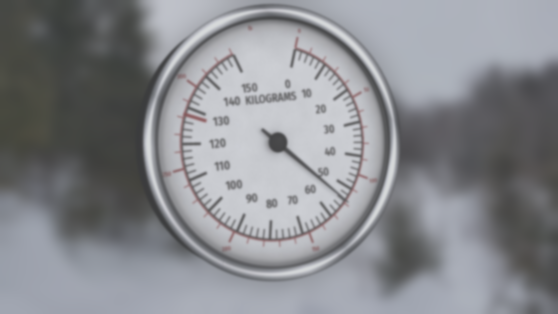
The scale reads 54 kg
